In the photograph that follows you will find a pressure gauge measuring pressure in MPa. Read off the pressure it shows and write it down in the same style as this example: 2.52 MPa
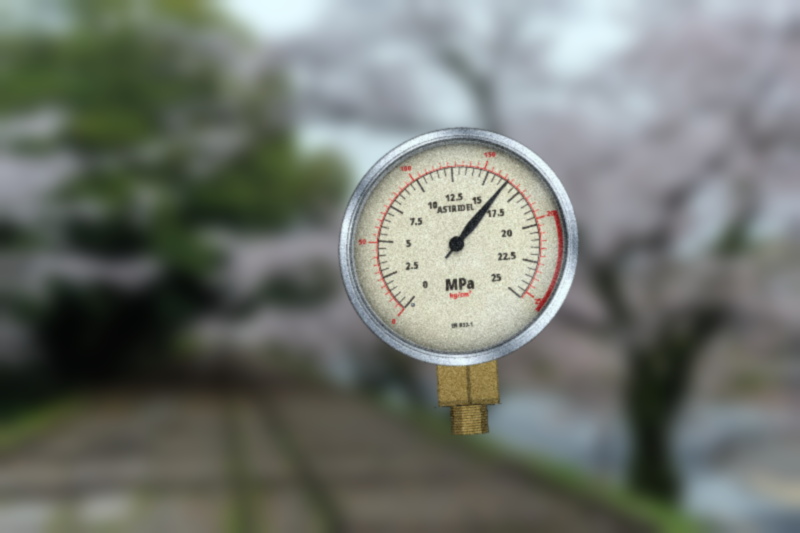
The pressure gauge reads 16.5 MPa
